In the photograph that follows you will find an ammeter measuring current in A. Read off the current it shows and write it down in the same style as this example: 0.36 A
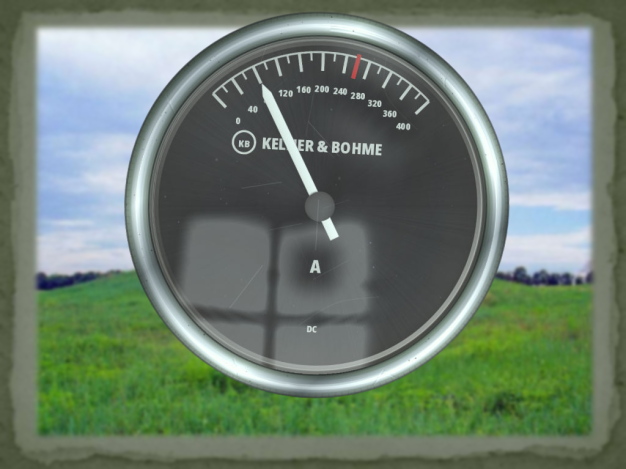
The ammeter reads 80 A
